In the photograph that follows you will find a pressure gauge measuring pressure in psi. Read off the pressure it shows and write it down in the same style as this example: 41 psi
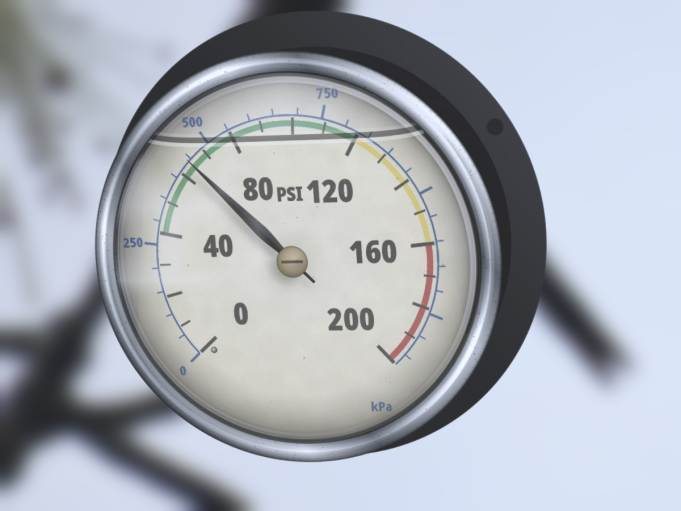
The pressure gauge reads 65 psi
